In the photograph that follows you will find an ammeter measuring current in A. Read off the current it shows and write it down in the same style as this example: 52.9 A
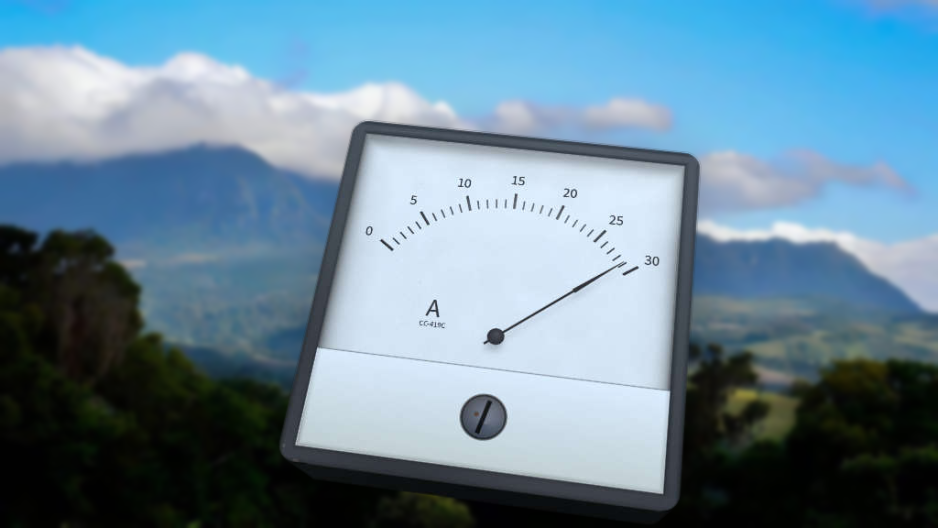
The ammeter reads 29 A
